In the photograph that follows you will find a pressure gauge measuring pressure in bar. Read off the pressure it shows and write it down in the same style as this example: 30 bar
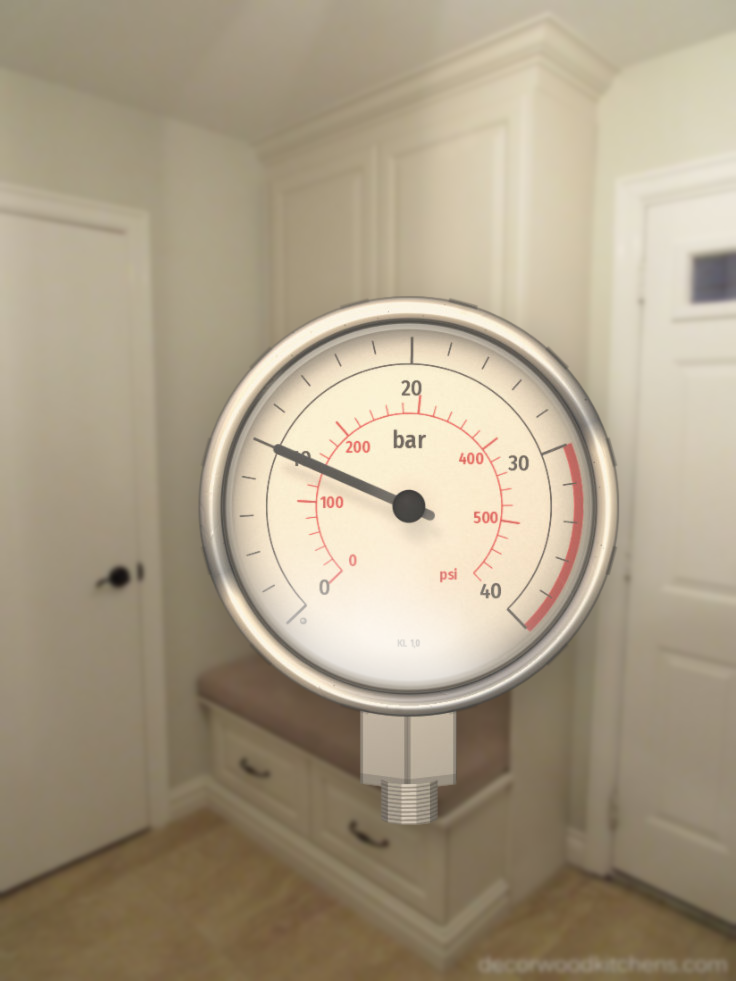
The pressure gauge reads 10 bar
